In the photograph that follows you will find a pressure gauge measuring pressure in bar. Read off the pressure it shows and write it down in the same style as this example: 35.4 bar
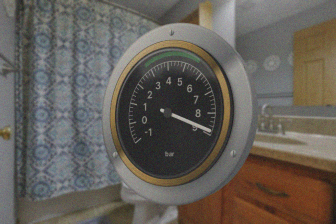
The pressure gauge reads 8.8 bar
